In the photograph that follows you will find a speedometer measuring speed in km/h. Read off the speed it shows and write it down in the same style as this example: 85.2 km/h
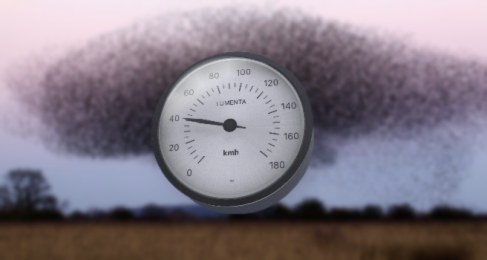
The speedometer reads 40 km/h
